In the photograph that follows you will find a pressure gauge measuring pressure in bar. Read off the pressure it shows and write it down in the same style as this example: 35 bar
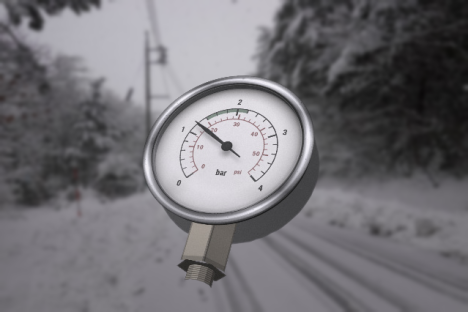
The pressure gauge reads 1.2 bar
